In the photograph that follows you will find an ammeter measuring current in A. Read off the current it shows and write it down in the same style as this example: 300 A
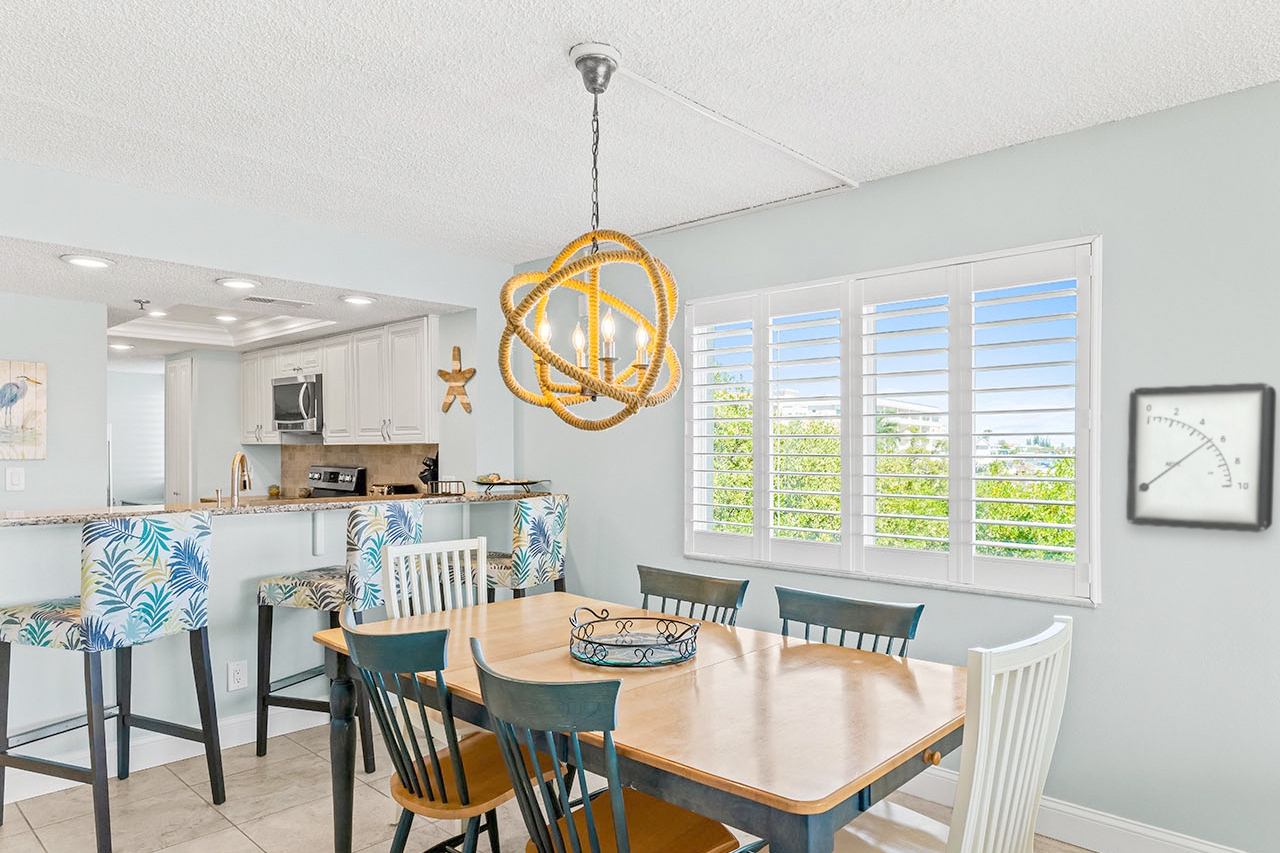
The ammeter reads 5.5 A
